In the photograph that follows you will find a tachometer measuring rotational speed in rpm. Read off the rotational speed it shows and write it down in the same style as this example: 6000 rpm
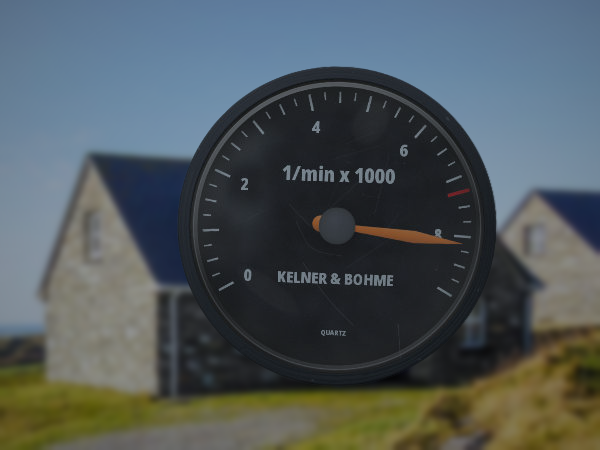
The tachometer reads 8125 rpm
